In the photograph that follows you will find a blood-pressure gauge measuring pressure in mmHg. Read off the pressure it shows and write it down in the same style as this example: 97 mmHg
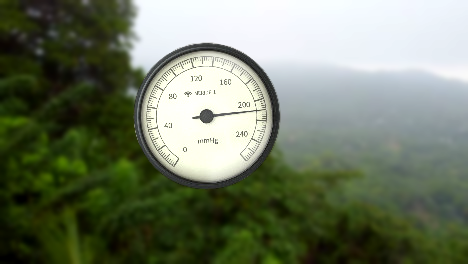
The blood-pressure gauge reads 210 mmHg
